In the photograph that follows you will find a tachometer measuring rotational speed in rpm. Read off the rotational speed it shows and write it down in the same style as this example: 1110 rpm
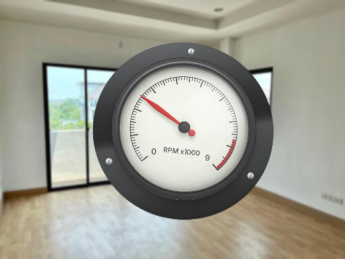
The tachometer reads 2500 rpm
